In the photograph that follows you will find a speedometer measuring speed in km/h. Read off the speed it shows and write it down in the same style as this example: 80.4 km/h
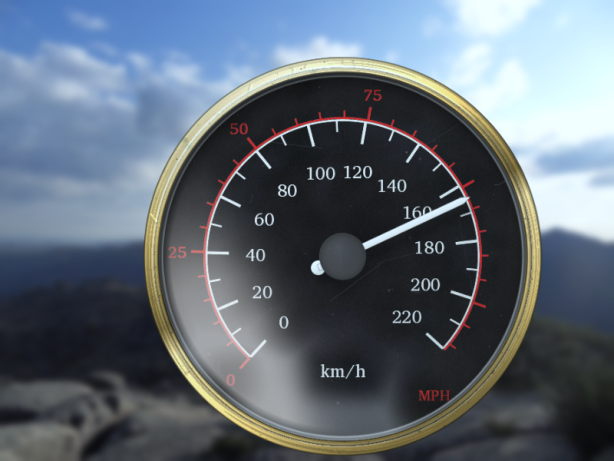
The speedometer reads 165 km/h
